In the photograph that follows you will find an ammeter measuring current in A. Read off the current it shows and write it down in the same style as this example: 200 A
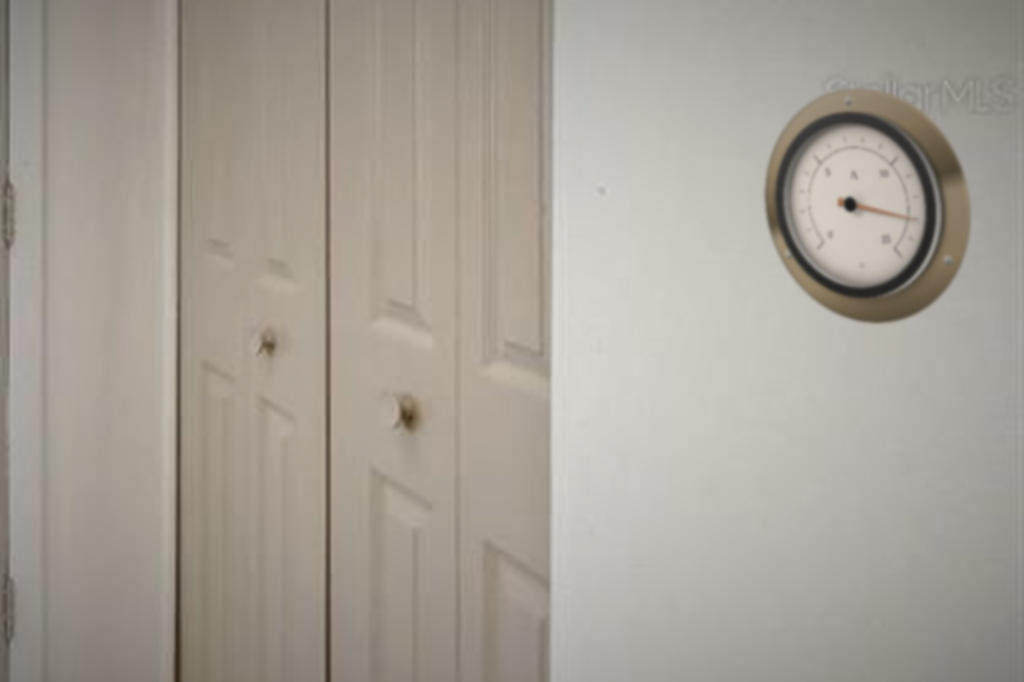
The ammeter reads 13 A
